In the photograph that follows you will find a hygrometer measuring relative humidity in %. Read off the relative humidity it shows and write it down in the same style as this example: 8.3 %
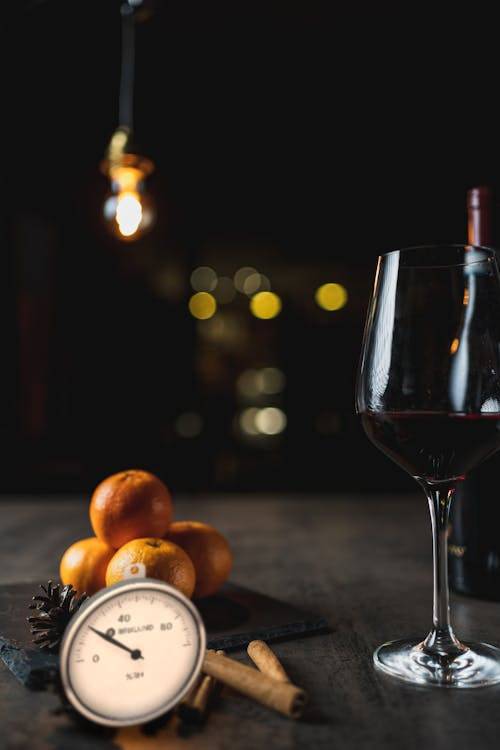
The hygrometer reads 20 %
